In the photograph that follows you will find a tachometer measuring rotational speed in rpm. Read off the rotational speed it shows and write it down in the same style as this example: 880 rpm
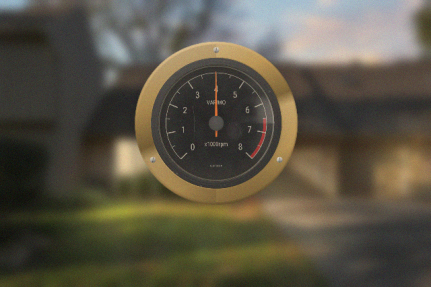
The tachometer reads 4000 rpm
